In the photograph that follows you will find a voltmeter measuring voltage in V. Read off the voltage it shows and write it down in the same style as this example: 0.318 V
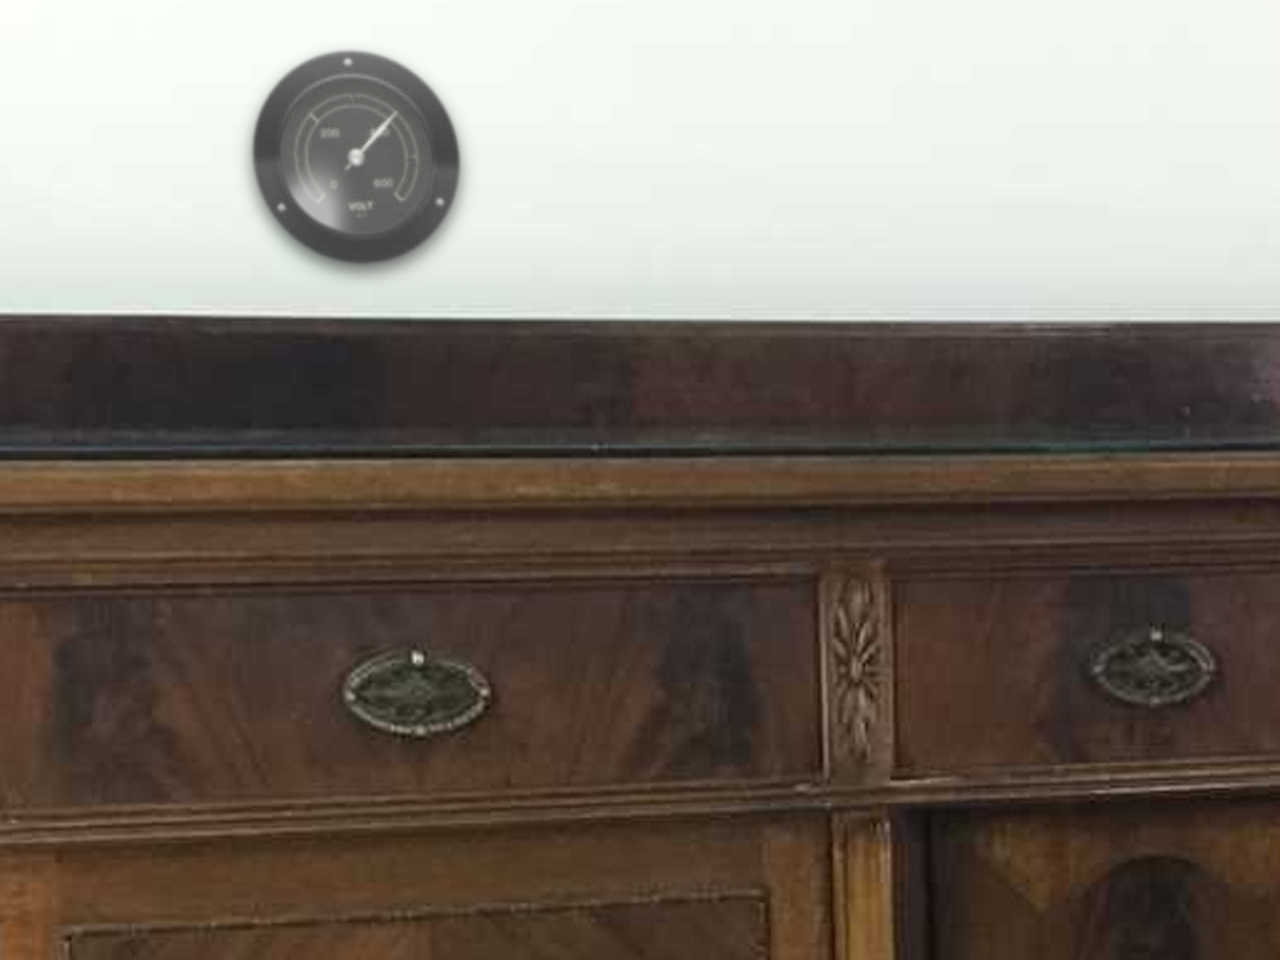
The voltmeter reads 400 V
